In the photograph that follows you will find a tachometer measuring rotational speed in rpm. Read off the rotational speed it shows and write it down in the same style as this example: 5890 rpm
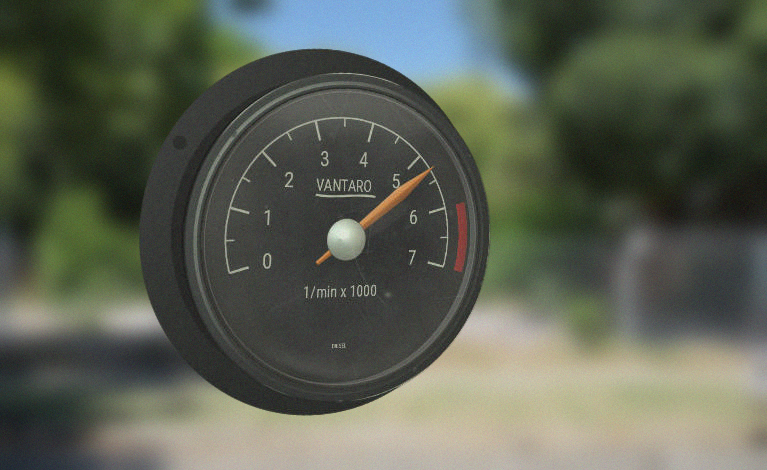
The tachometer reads 5250 rpm
